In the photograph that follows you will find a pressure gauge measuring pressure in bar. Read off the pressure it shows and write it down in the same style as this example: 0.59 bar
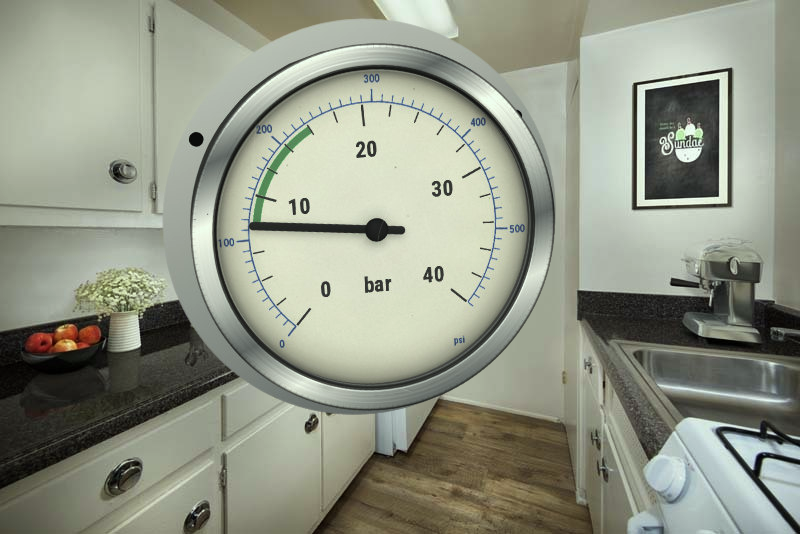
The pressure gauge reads 8 bar
